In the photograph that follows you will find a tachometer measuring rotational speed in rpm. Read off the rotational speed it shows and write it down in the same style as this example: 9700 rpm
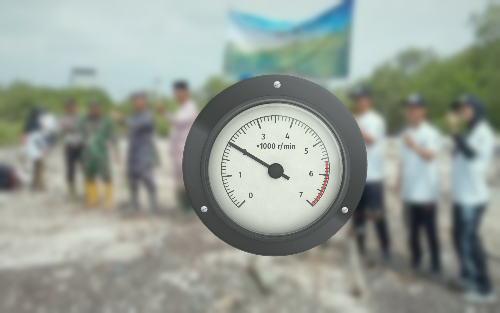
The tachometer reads 2000 rpm
